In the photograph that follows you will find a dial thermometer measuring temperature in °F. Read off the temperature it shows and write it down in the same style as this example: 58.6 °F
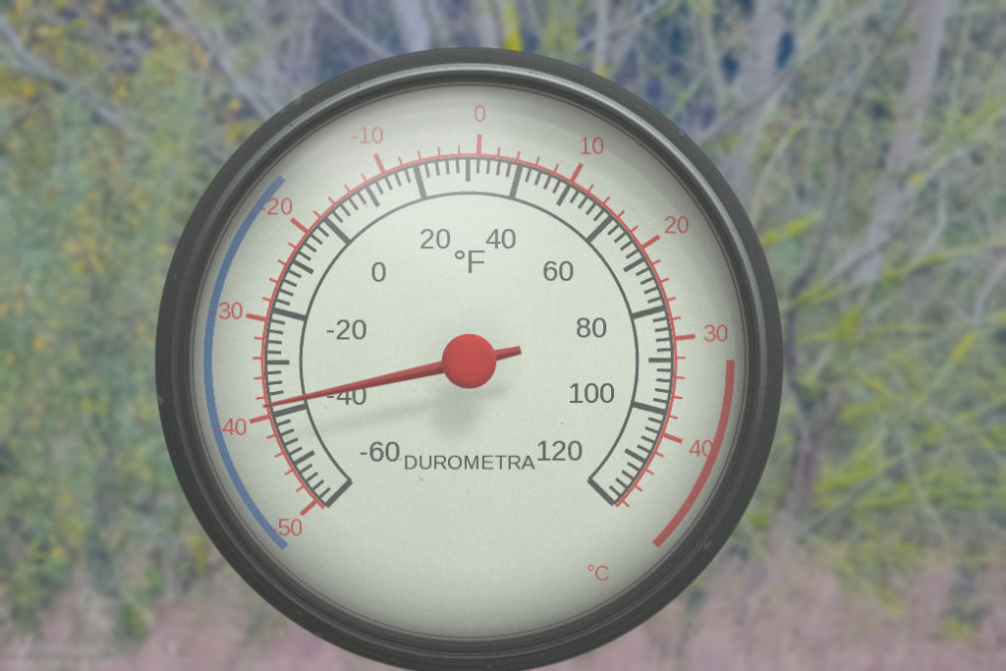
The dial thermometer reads -38 °F
